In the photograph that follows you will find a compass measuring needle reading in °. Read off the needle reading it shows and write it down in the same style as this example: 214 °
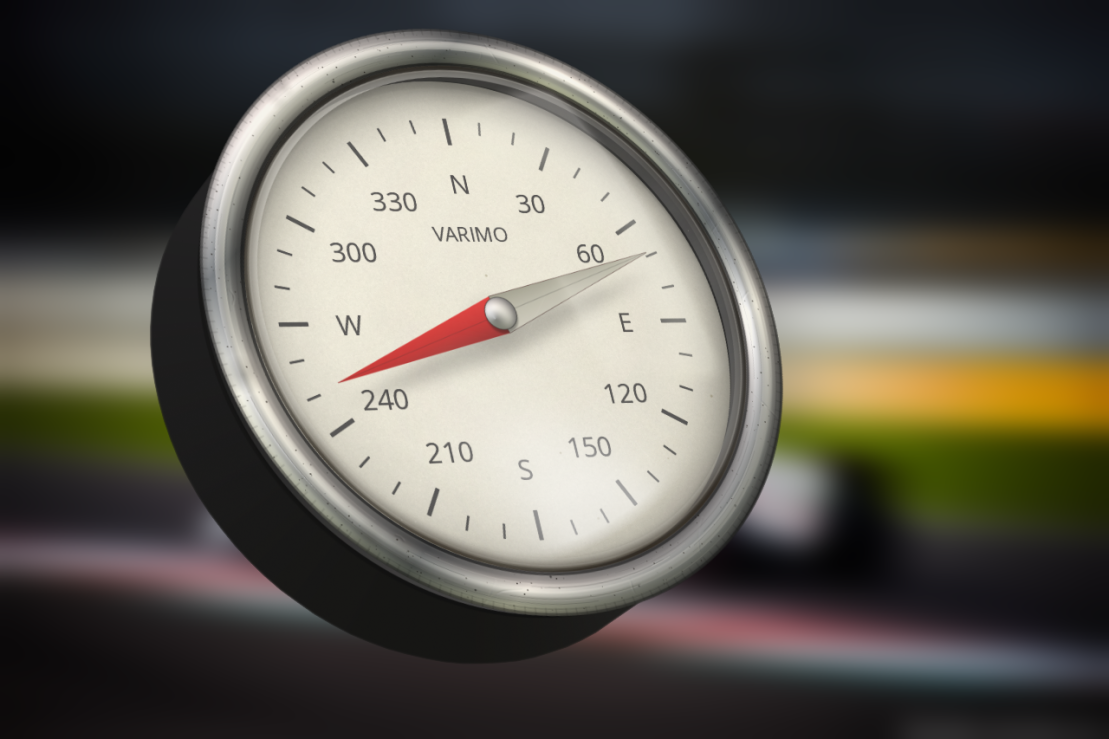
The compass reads 250 °
